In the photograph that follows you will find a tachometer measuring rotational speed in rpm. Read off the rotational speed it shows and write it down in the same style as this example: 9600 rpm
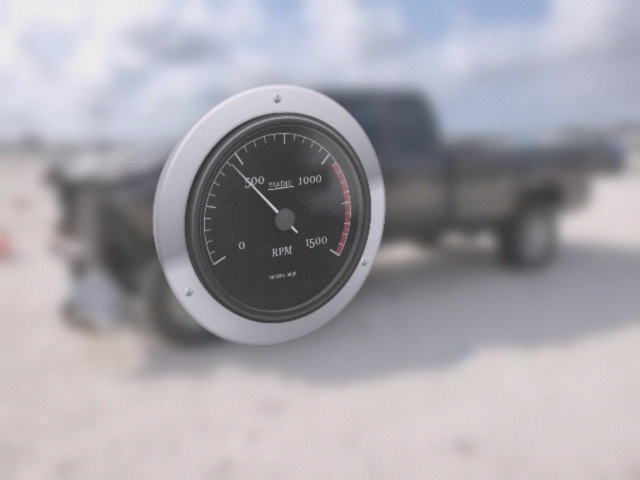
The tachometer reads 450 rpm
